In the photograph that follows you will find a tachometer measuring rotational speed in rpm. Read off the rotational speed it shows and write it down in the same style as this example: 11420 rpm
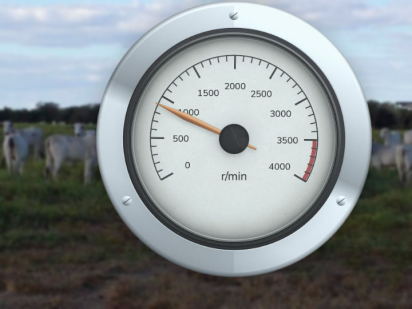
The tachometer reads 900 rpm
